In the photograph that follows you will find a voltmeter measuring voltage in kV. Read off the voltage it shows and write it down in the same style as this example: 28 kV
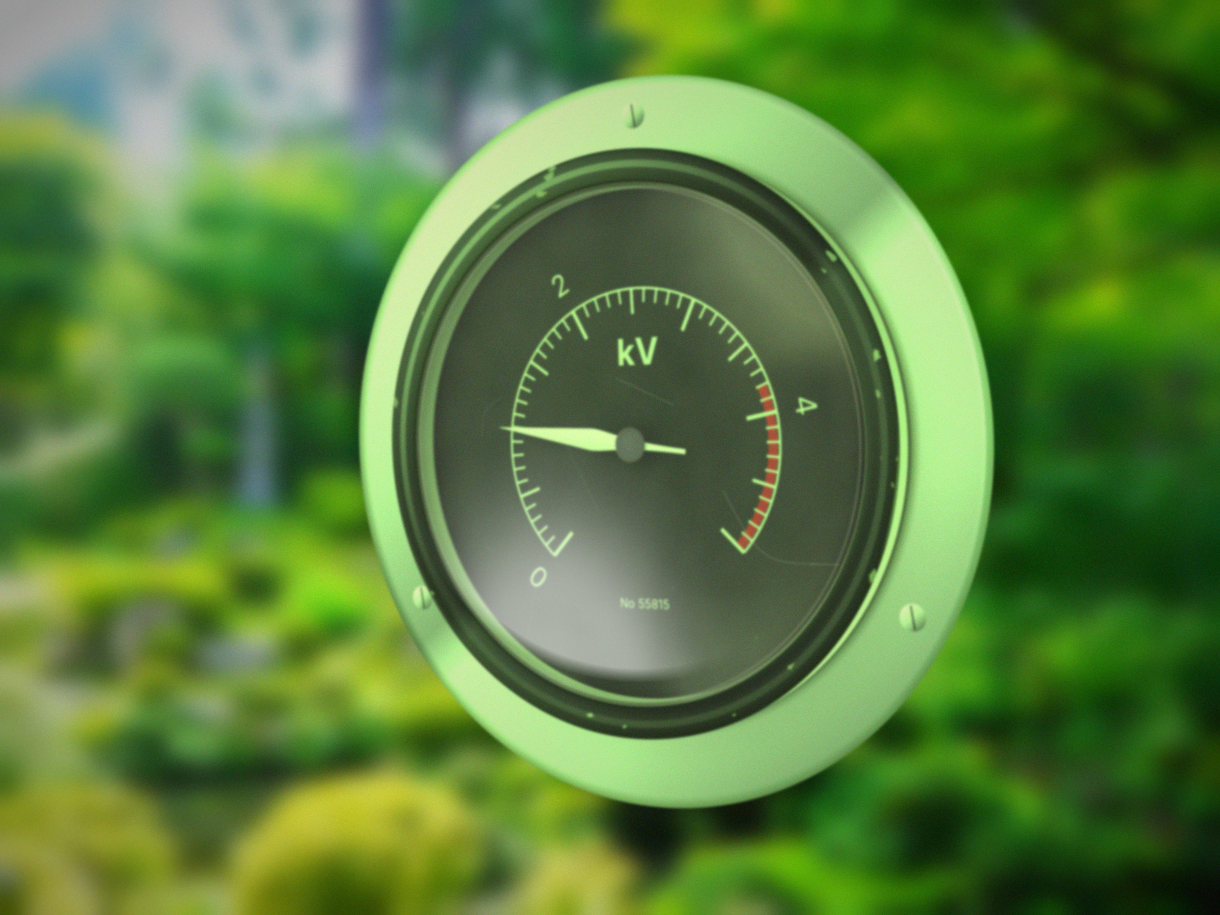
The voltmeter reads 1 kV
